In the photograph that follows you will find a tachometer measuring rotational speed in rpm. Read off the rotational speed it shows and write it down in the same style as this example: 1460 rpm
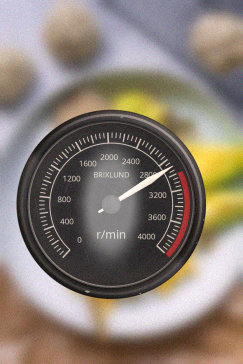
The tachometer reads 2900 rpm
